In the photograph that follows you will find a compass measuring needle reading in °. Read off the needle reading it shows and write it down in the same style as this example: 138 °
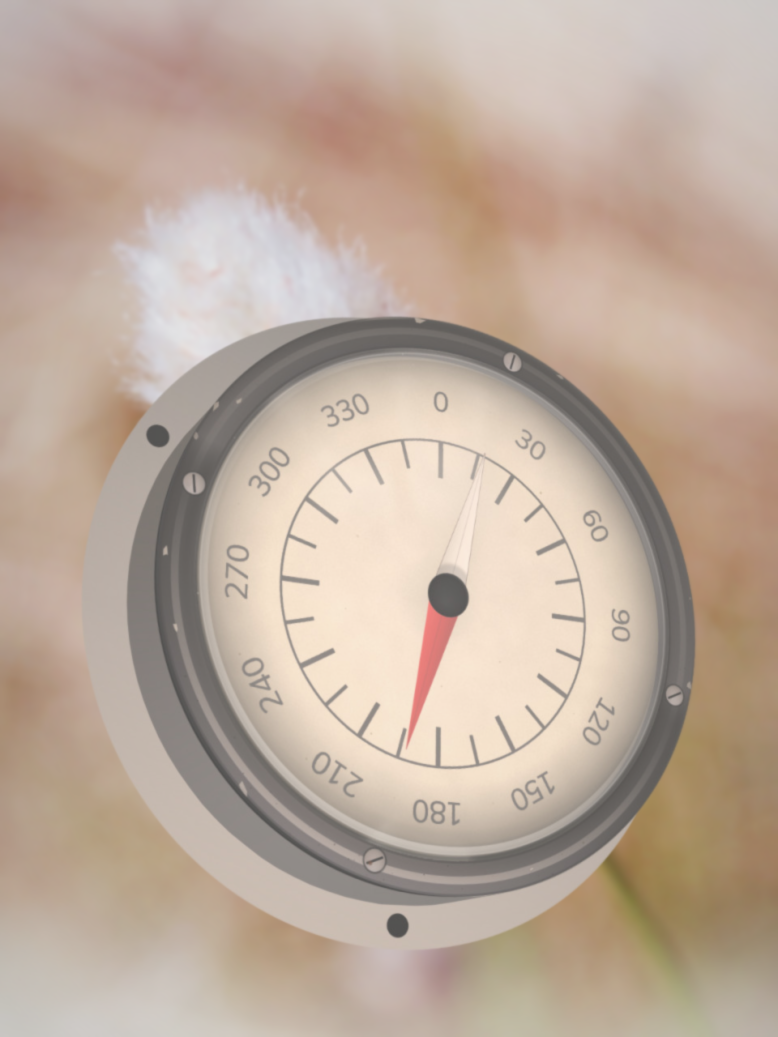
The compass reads 195 °
